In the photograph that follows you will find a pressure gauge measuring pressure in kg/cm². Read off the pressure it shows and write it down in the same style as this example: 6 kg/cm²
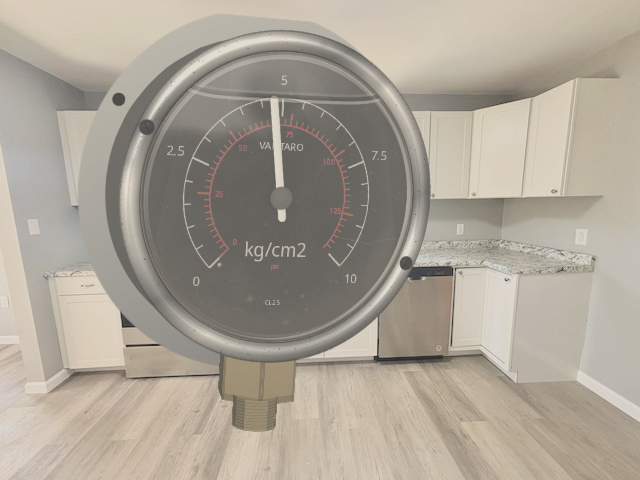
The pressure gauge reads 4.75 kg/cm²
